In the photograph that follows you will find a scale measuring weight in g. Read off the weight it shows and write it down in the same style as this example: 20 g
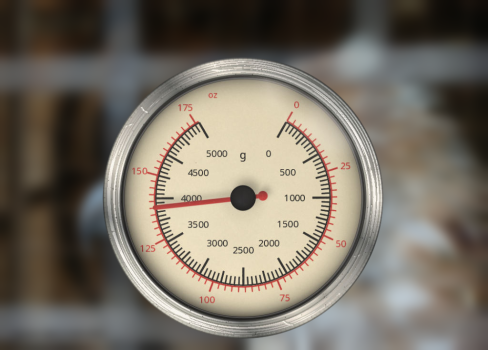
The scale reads 3900 g
